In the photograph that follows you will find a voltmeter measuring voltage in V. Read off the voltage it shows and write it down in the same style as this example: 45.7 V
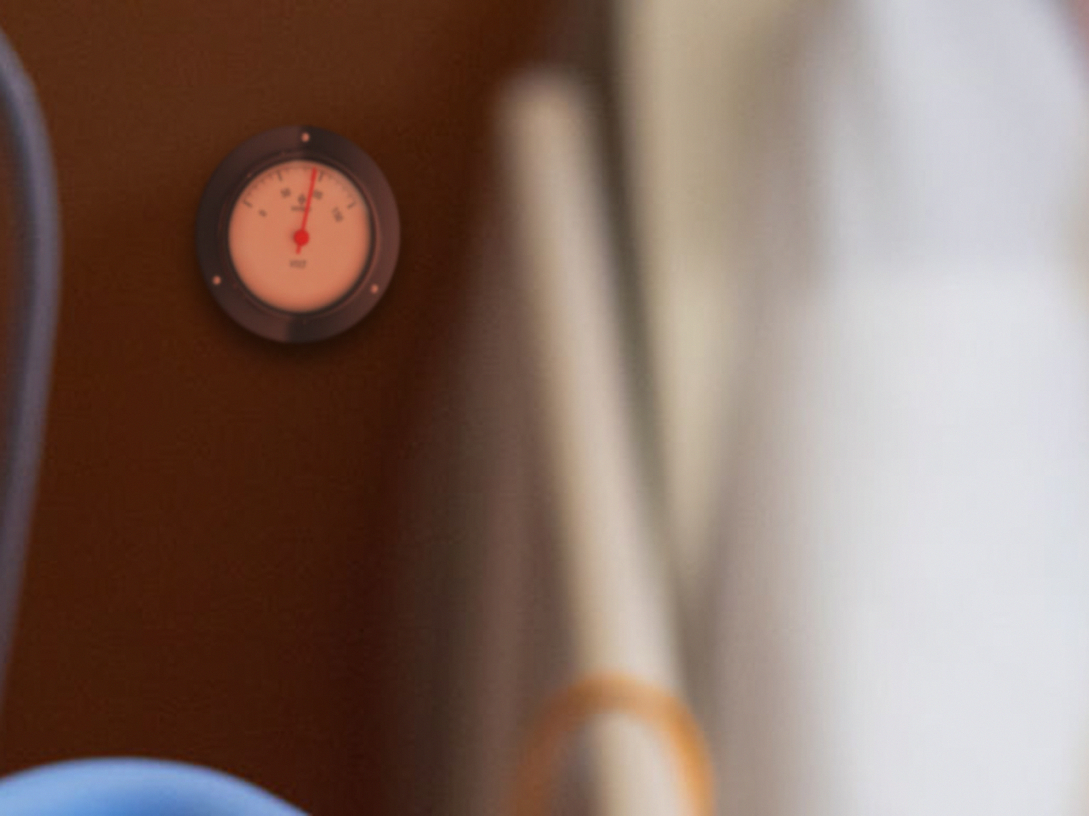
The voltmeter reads 90 V
